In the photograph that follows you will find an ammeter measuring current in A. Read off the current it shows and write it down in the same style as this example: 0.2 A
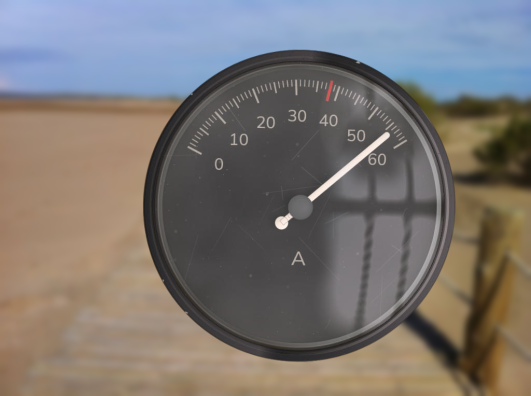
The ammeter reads 56 A
